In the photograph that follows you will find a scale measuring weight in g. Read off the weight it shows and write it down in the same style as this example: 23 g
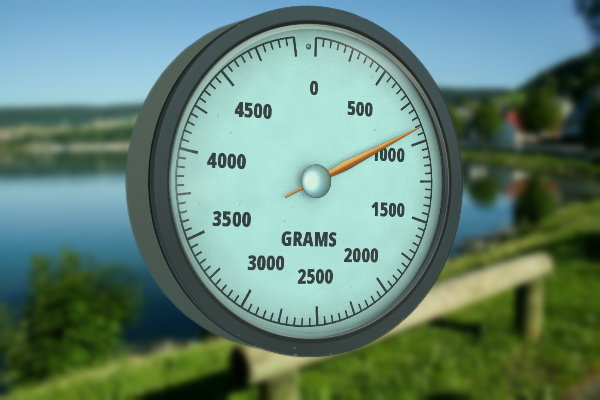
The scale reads 900 g
